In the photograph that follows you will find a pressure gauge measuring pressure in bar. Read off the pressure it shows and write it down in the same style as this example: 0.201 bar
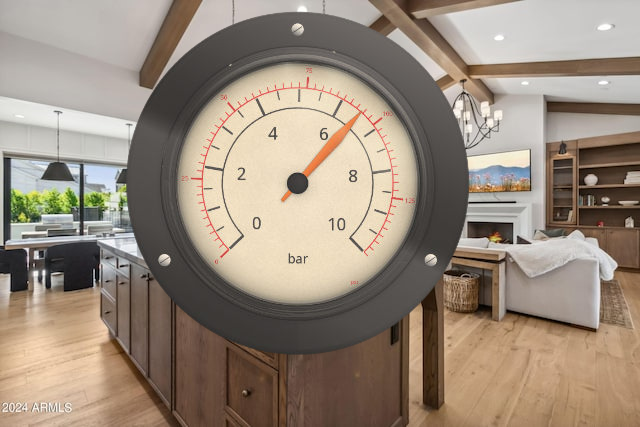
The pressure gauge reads 6.5 bar
